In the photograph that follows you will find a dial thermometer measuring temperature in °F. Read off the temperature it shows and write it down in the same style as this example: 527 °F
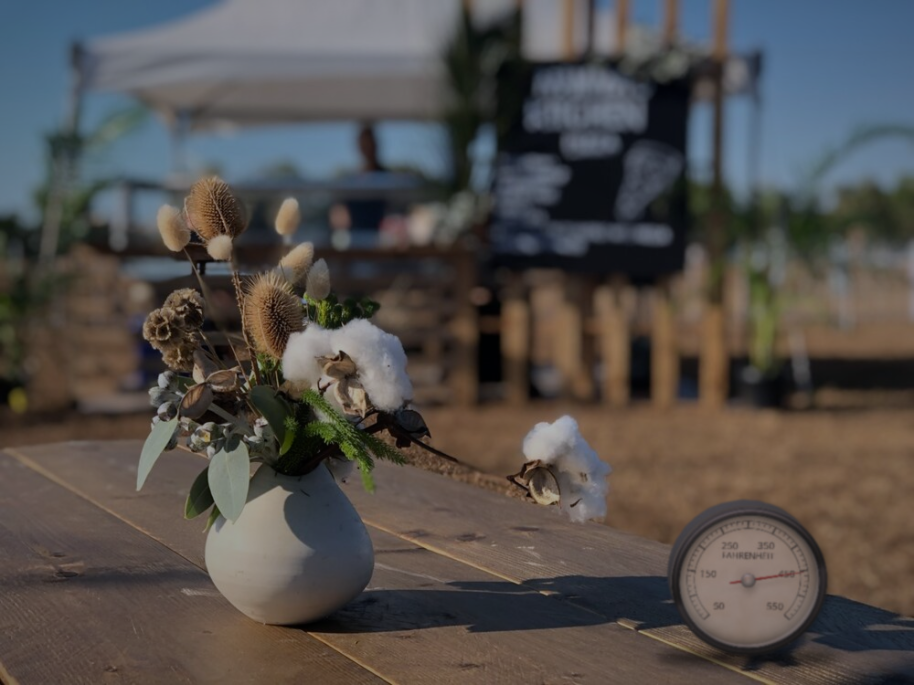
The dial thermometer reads 450 °F
